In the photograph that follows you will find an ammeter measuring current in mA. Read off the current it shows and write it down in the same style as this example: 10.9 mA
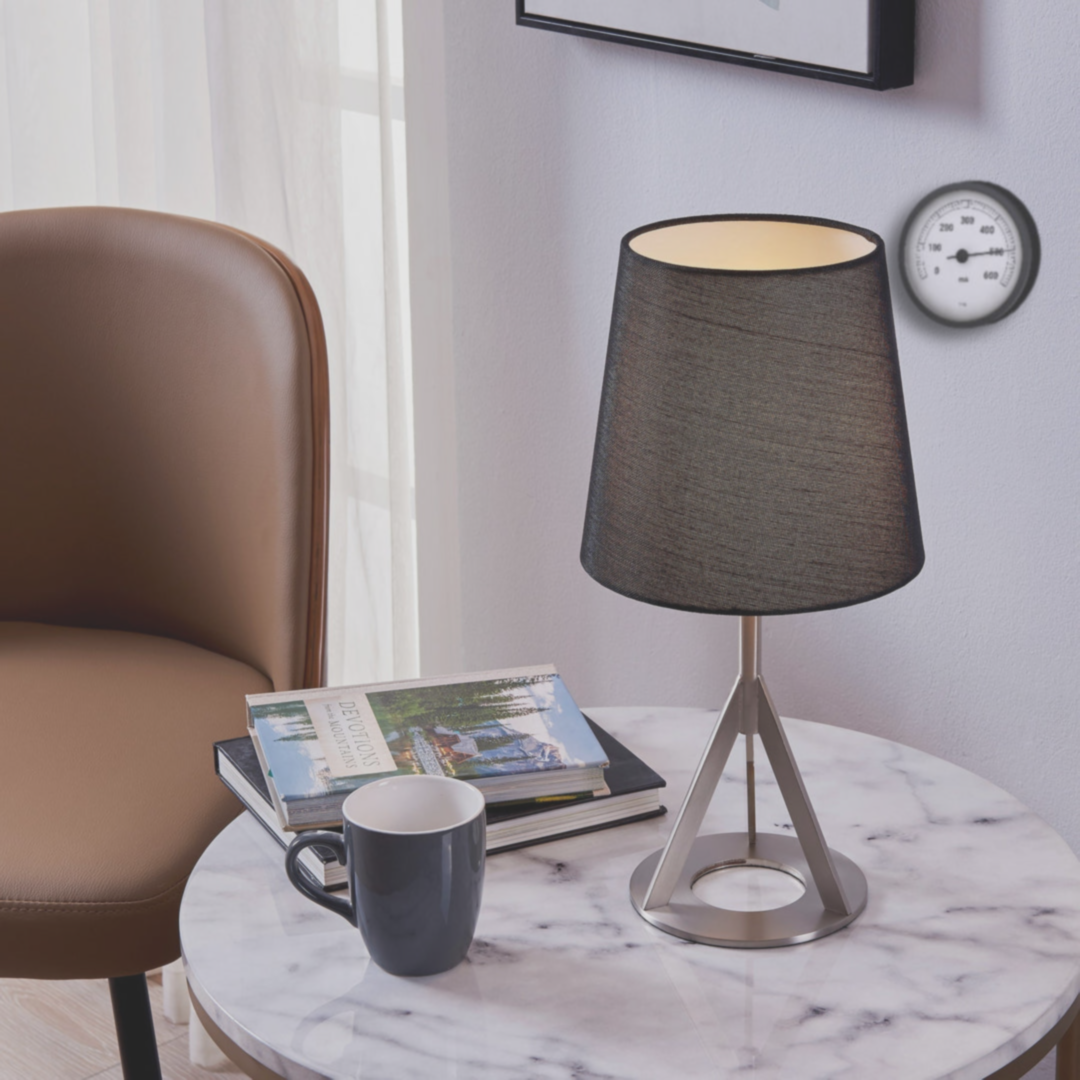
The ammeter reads 500 mA
